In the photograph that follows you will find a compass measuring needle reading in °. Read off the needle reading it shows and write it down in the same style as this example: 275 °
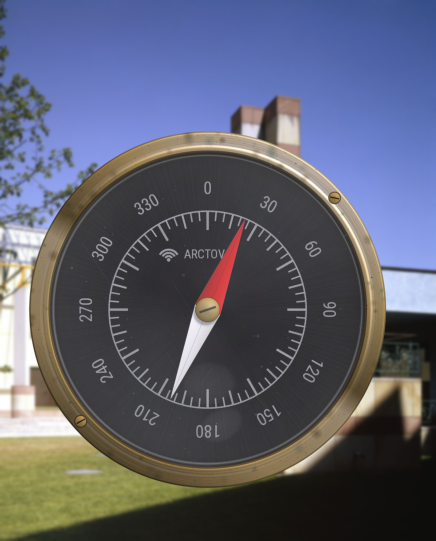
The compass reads 22.5 °
